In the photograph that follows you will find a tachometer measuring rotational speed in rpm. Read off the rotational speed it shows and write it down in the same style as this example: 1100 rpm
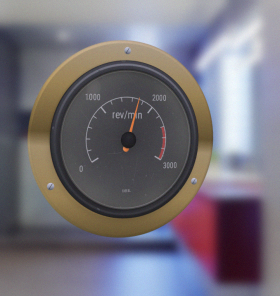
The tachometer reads 1700 rpm
